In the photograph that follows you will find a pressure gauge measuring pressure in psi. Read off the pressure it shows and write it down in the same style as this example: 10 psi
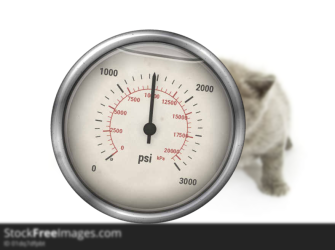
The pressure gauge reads 1450 psi
